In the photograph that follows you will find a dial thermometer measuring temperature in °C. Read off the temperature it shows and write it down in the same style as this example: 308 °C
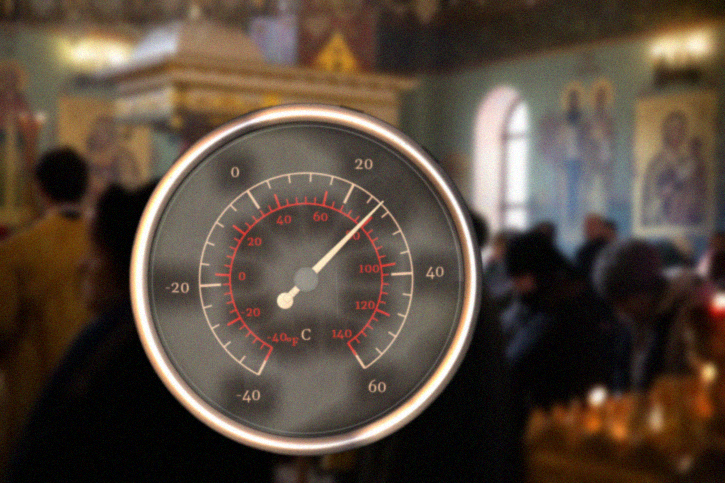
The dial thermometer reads 26 °C
